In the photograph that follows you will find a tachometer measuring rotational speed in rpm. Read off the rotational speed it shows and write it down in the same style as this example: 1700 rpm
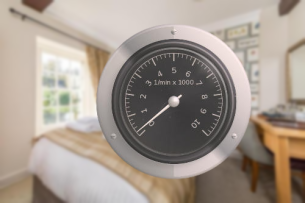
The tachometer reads 200 rpm
